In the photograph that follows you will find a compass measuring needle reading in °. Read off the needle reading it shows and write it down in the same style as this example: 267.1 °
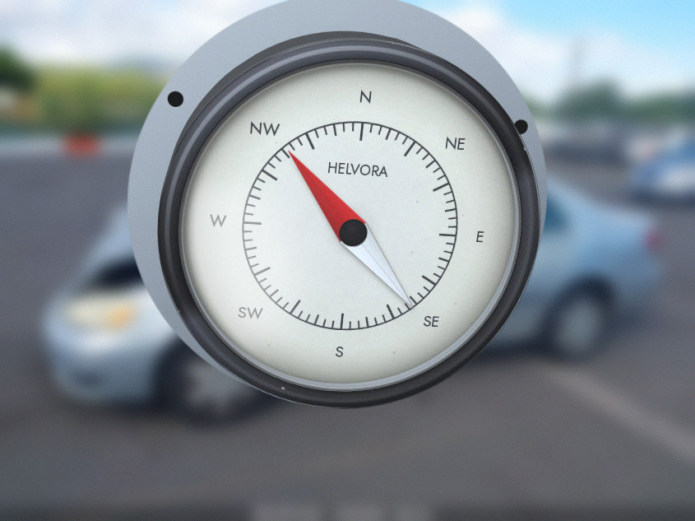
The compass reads 317.5 °
